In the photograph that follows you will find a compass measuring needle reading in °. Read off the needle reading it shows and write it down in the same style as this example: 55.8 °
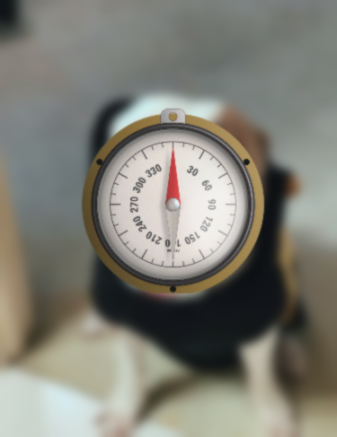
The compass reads 0 °
